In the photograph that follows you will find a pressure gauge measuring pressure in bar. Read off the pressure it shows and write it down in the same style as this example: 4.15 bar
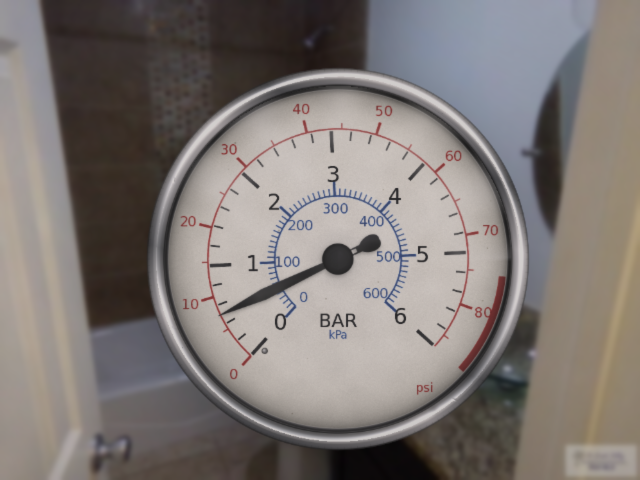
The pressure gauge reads 0.5 bar
